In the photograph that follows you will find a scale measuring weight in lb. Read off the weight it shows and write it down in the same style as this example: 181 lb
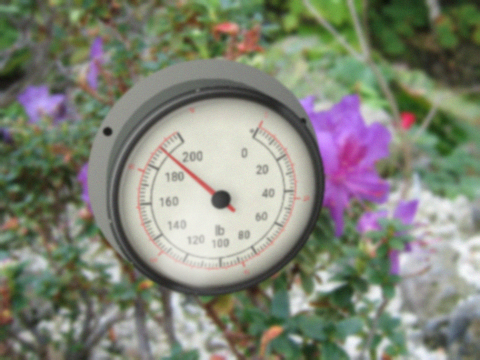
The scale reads 190 lb
